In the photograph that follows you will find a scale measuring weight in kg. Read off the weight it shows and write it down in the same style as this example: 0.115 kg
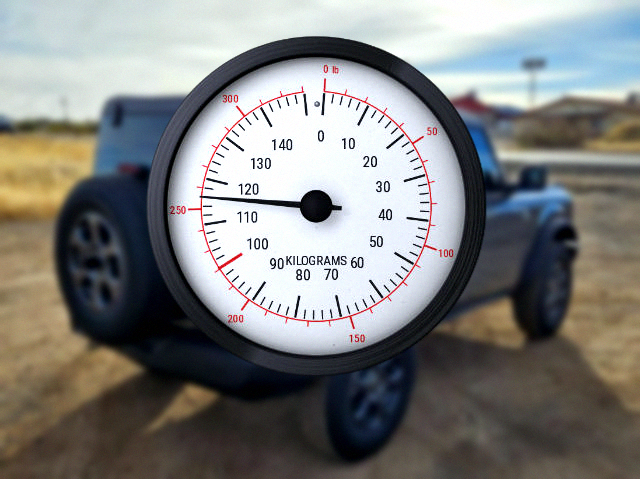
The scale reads 116 kg
